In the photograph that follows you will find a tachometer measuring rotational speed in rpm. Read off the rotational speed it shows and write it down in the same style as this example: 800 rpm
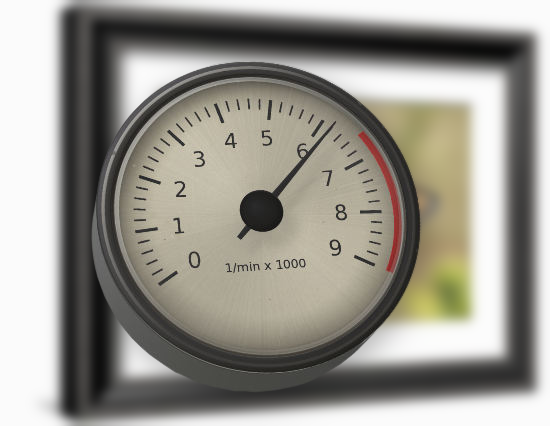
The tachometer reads 6200 rpm
